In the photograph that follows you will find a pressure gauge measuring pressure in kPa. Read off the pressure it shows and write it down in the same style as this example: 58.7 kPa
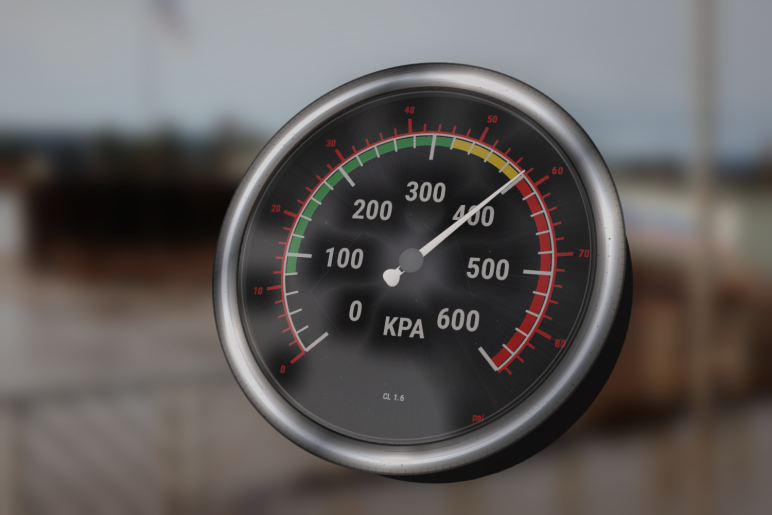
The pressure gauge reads 400 kPa
